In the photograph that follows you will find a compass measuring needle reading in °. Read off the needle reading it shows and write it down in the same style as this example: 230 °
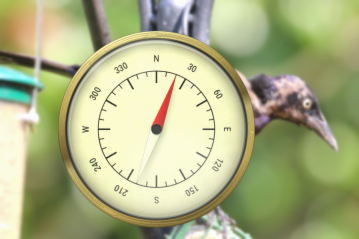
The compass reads 20 °
